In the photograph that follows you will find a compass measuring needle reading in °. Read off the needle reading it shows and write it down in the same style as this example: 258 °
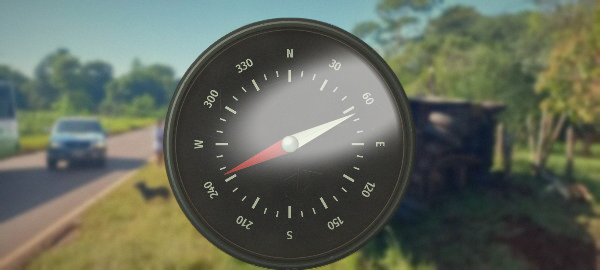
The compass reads 245 °
